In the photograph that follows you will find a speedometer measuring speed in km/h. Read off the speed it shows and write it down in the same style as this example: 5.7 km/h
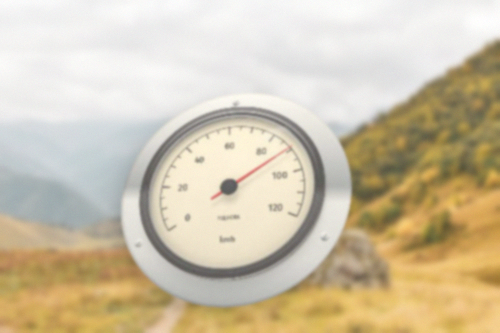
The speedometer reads 90 km/h
